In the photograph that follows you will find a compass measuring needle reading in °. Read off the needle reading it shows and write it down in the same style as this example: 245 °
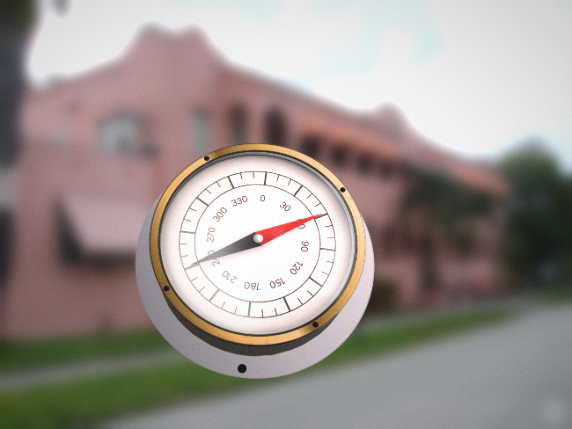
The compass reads 60 °
